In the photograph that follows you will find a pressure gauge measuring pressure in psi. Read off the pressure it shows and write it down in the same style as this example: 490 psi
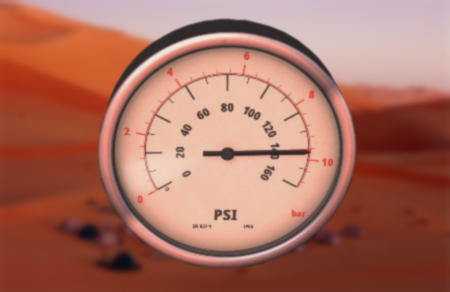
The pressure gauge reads 140 psi
